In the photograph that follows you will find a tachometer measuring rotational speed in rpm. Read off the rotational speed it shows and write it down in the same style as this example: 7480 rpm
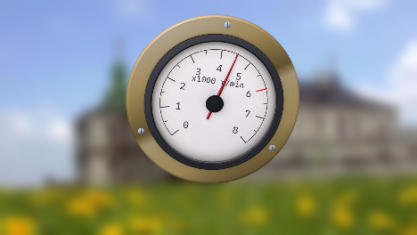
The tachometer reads 4500 rpm
